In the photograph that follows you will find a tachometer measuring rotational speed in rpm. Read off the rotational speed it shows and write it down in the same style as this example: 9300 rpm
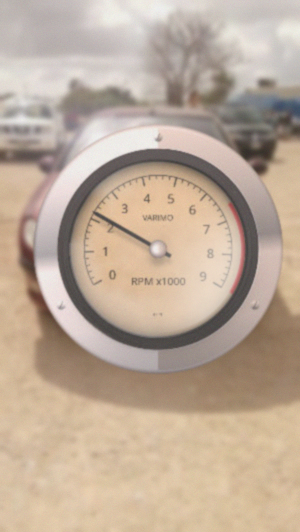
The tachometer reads 2200 rpm
